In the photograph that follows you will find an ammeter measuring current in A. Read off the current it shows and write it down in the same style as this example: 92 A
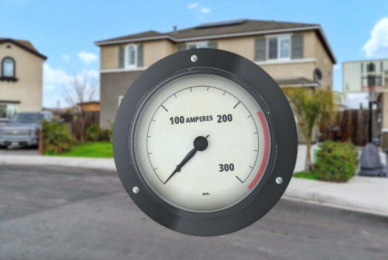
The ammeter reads 0 A
